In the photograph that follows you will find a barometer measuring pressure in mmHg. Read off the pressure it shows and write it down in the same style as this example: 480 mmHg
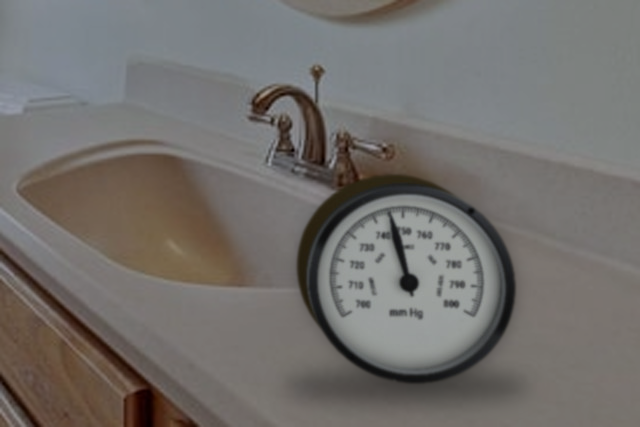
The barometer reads 745 mmHg
